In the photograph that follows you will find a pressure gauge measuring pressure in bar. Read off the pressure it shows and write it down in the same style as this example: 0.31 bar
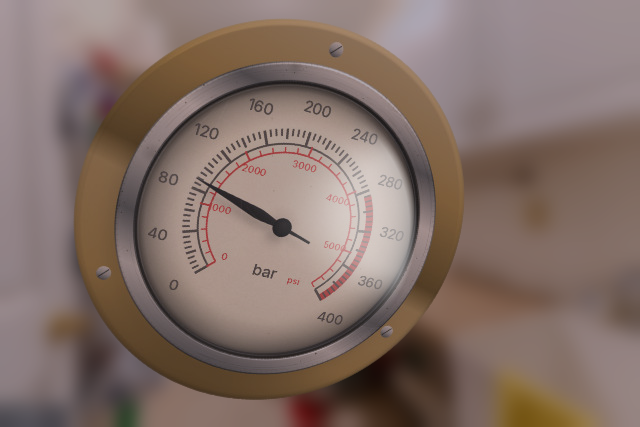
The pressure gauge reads 90 bar
